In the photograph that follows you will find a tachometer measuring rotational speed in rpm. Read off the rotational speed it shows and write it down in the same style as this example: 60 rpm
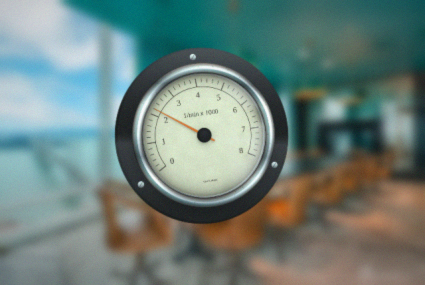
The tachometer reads 2200 rpm
